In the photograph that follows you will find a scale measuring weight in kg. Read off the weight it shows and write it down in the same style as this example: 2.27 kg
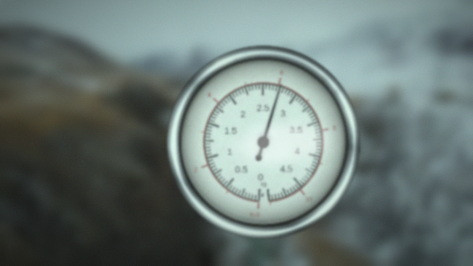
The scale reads 2.75 kg
